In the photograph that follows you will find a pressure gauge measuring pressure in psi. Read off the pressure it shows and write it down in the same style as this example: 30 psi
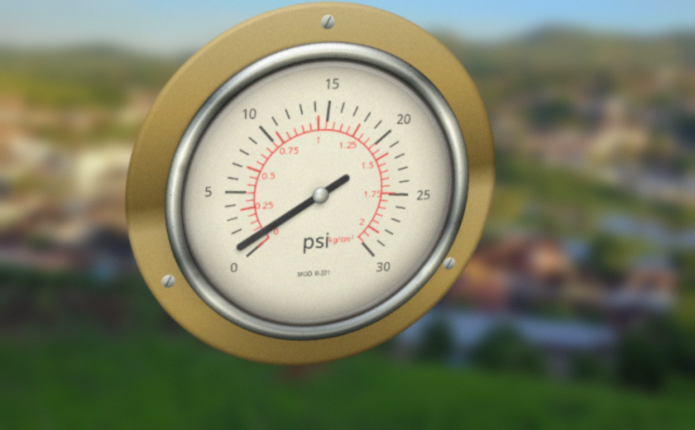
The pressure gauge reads 1 psi
